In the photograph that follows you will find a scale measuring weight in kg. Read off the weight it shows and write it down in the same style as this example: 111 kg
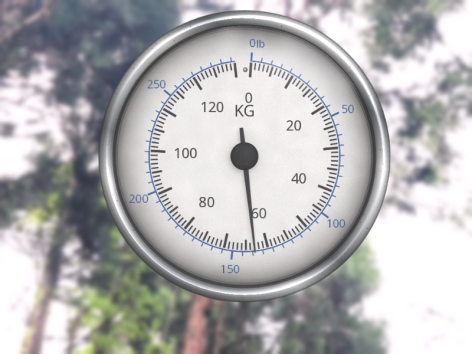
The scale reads 63 kg
